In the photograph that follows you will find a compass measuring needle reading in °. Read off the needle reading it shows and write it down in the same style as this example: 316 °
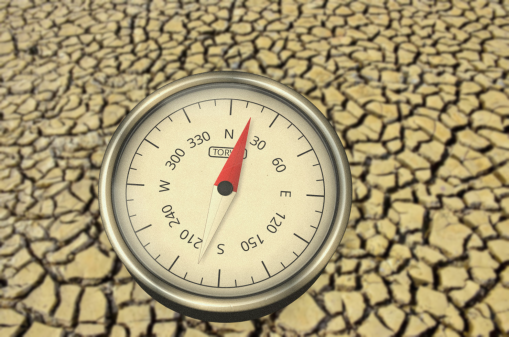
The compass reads 15 °
